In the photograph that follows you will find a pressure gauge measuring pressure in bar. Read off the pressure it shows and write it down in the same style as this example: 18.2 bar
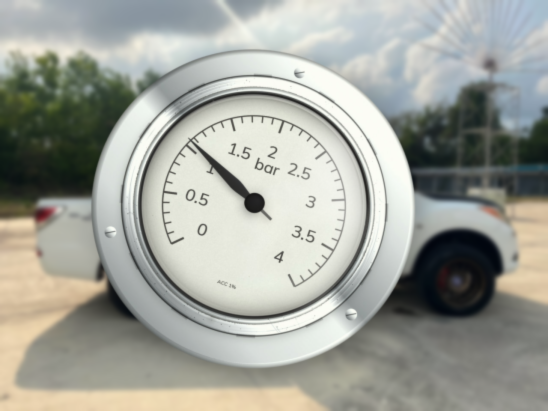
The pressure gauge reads 1.05 bar
